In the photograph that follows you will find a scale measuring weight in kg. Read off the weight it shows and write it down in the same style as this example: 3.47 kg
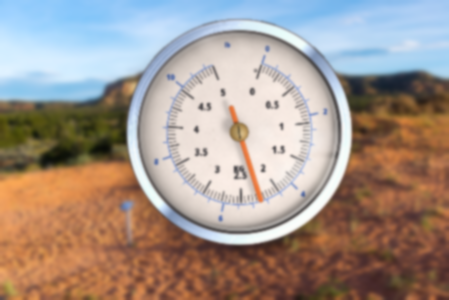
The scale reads 2.25 kg
